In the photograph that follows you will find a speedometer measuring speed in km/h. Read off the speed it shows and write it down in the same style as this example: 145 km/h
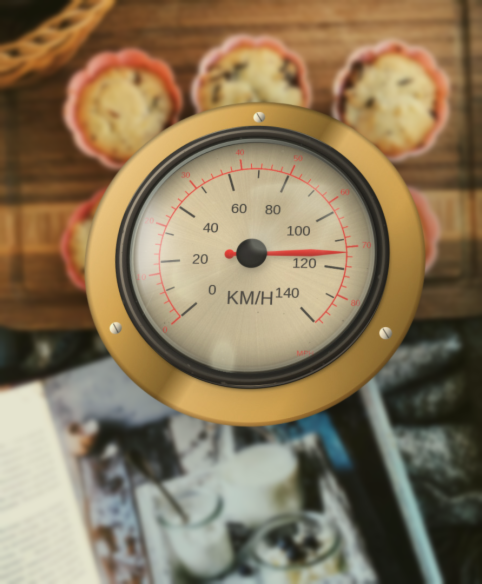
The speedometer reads 115 km/h
